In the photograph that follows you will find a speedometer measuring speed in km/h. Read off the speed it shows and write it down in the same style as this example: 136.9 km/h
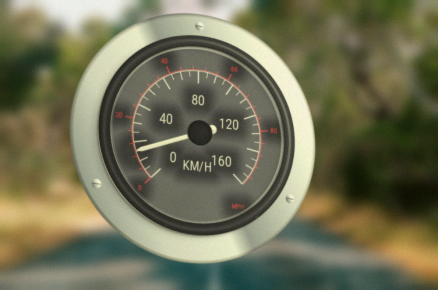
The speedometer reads 15 km/h
